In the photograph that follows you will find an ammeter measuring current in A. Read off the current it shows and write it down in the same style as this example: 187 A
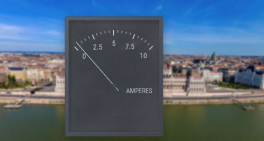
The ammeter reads 0.5 A
